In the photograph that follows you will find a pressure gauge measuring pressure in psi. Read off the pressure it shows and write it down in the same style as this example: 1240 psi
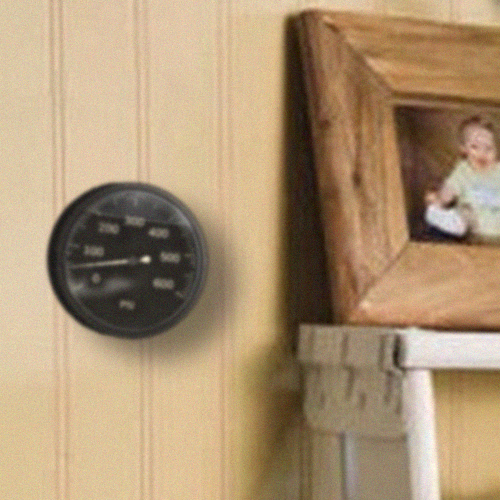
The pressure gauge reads 50 psi
